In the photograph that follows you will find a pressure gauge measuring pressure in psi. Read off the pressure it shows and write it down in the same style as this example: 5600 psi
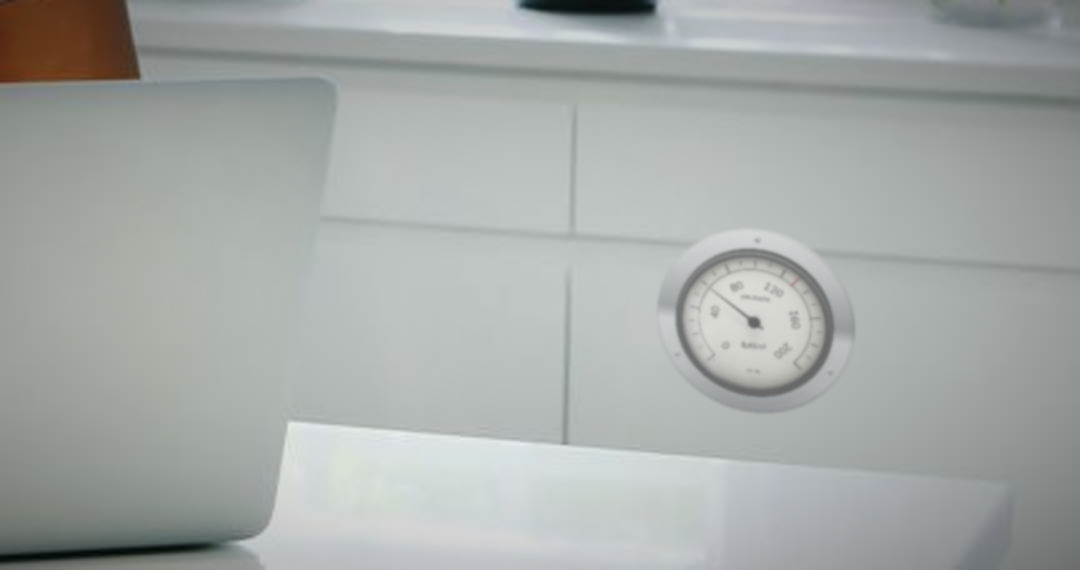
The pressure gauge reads 60 psi
